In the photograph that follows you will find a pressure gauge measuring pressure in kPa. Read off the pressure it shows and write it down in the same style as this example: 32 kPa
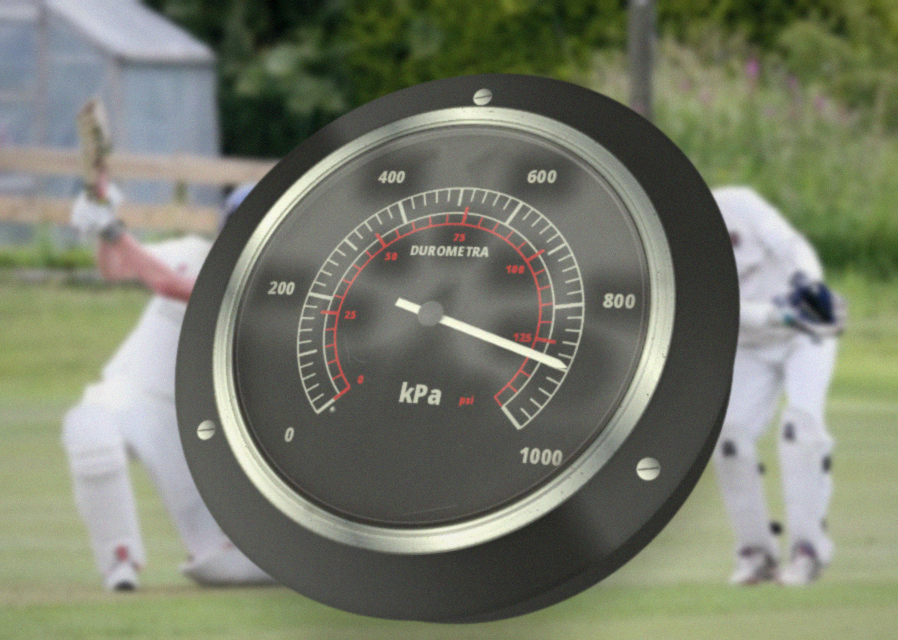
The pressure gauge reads 900 kPa
